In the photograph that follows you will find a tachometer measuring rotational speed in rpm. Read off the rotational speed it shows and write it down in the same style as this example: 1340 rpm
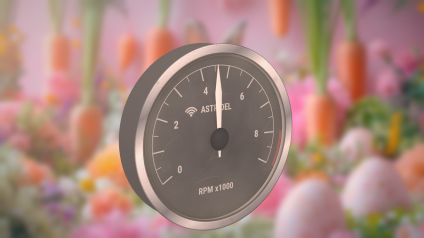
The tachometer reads 4500 rpm
